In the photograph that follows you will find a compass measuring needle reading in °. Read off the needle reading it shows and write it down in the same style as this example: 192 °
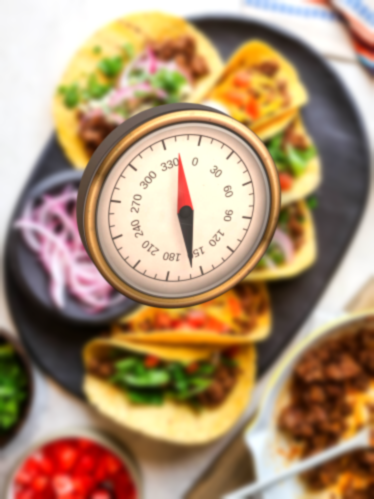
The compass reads 340 °
